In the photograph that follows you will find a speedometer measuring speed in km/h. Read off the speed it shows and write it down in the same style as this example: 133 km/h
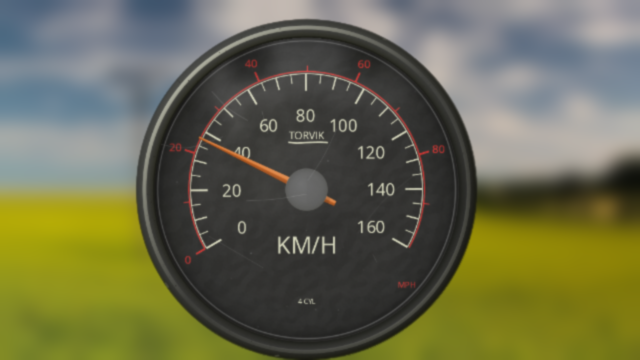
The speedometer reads 37.5 km/h
